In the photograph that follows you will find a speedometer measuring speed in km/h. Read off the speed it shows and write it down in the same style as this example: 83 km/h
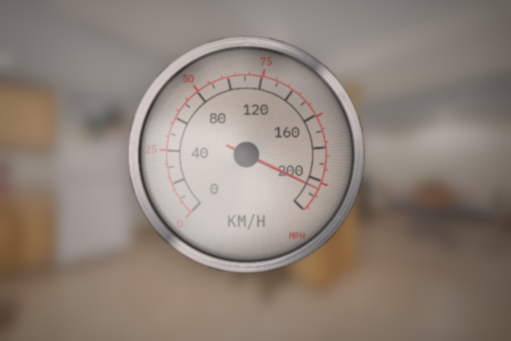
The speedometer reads 205 km/h
